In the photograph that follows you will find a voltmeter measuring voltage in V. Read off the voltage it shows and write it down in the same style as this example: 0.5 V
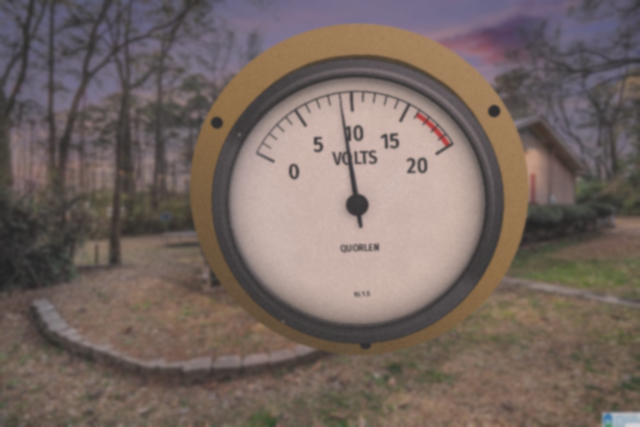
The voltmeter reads 9 V
